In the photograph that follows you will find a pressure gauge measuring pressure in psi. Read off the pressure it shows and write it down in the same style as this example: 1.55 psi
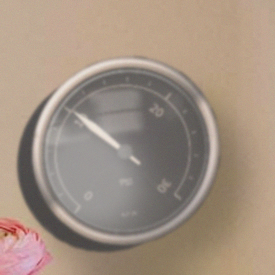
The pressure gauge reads 10 psi
